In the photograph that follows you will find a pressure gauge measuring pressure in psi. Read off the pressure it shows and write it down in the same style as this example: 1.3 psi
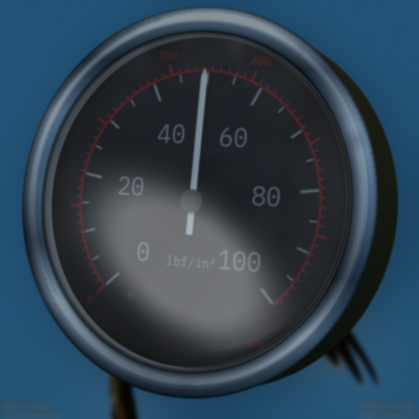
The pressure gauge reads 50 psi
